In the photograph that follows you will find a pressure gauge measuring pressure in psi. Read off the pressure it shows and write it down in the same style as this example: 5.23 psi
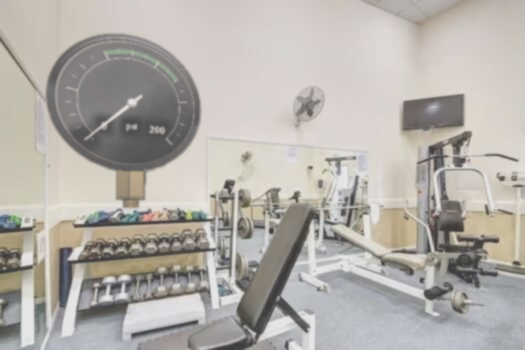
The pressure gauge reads 0 psi
